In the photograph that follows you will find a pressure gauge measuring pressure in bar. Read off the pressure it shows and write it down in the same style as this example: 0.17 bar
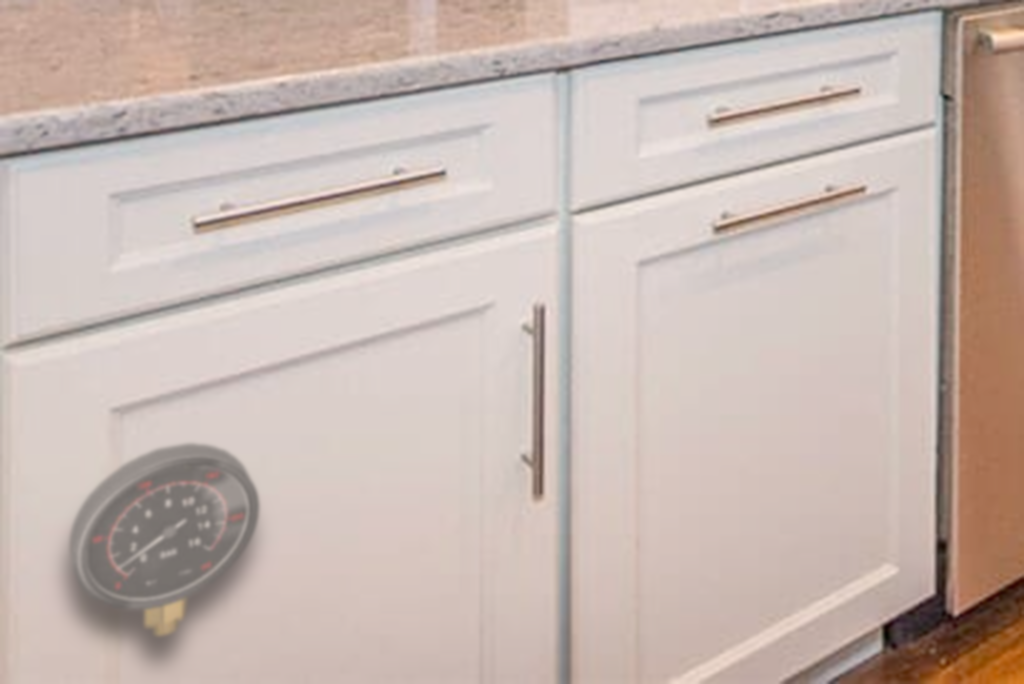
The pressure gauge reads 1 bar
